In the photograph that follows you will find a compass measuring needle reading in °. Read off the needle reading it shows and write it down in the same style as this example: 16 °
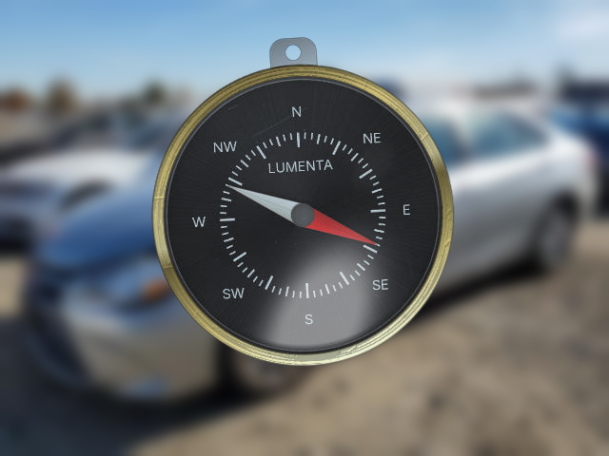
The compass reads 115 °
